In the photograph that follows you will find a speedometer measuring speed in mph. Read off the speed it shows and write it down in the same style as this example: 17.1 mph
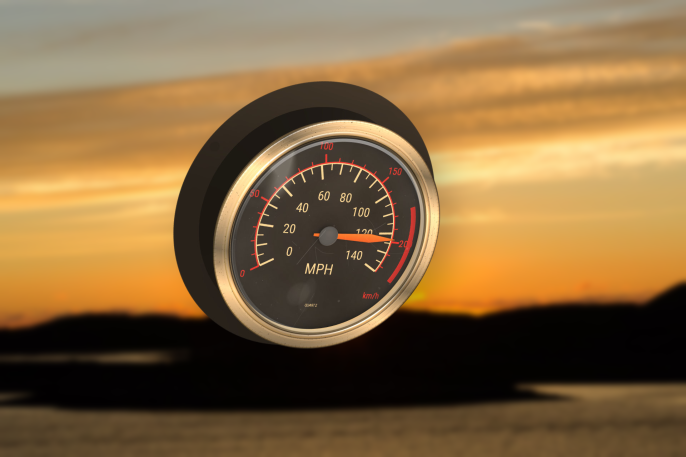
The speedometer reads 122.5 mph
